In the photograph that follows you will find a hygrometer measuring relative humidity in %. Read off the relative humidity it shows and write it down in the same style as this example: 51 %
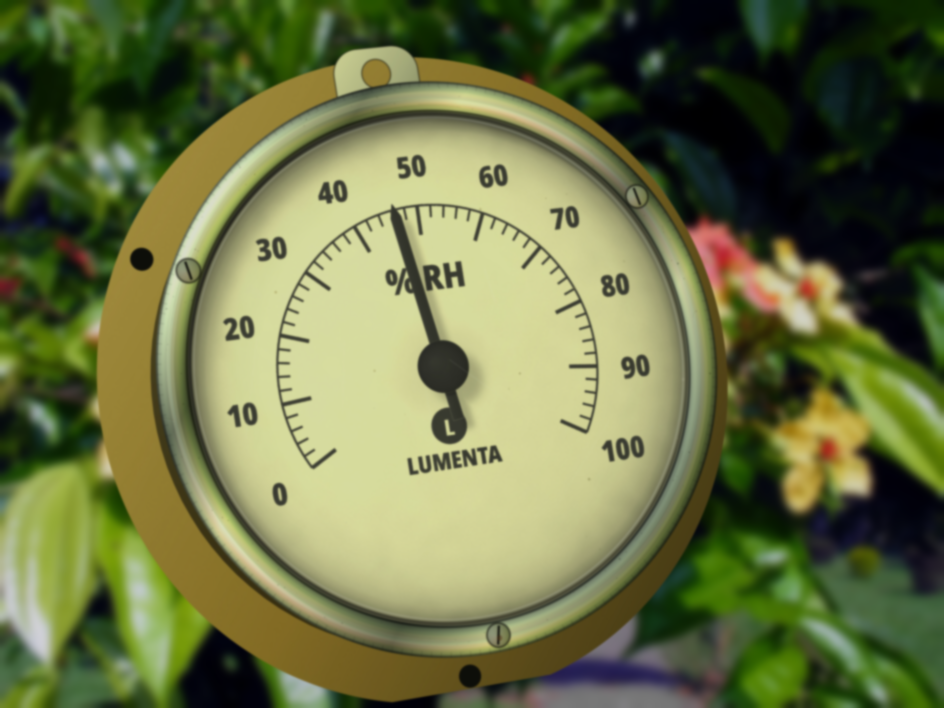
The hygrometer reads 46 %
